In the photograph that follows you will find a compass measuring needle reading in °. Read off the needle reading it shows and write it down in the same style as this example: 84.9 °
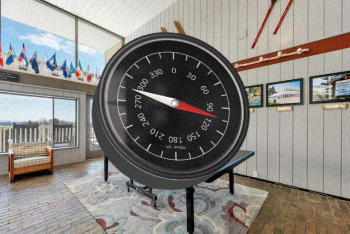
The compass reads 105 °
